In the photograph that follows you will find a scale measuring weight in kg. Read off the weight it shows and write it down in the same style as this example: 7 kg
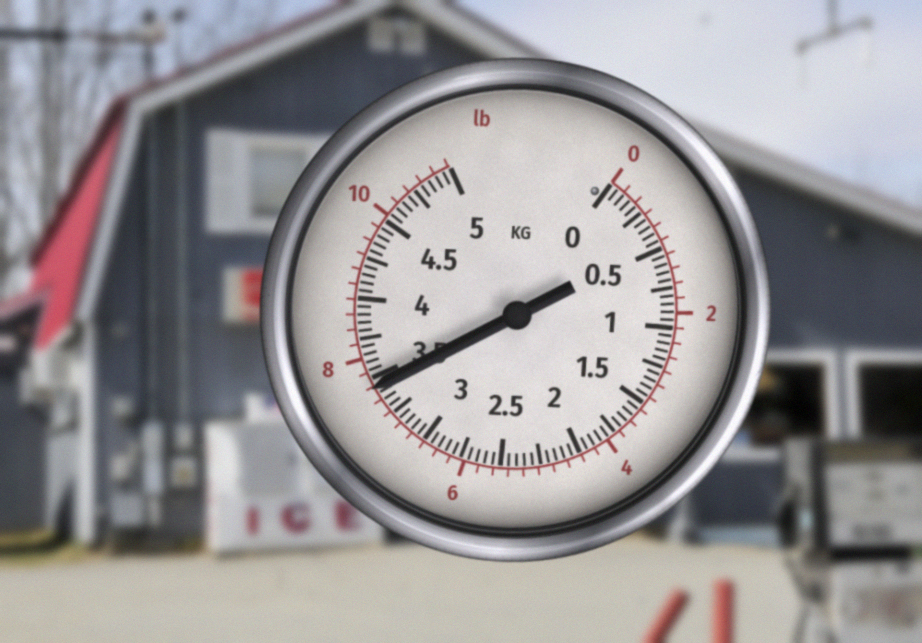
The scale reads 3.45 kg
